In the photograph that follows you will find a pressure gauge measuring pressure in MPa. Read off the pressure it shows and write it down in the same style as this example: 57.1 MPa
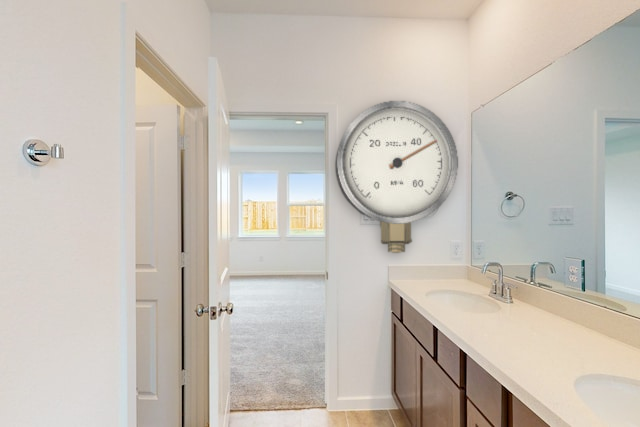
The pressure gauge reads 44 MPa
